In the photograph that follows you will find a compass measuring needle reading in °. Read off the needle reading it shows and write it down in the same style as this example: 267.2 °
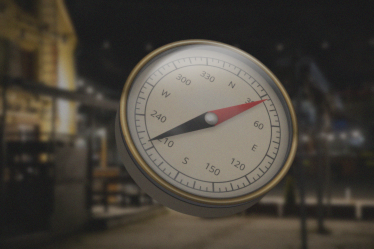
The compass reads 35 °
